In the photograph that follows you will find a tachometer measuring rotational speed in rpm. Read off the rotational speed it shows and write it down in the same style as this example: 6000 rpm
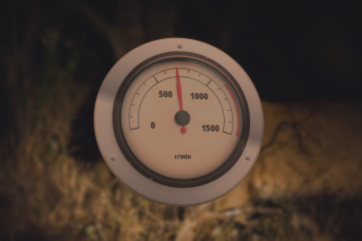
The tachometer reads 700 rpm
